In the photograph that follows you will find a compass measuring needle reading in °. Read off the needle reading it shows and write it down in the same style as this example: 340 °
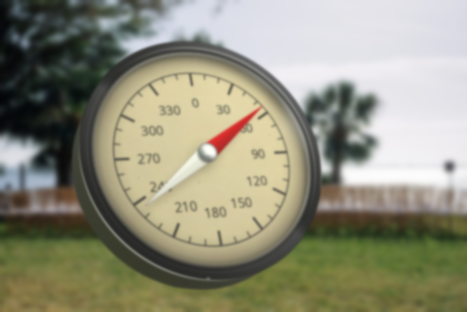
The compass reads 55 °
